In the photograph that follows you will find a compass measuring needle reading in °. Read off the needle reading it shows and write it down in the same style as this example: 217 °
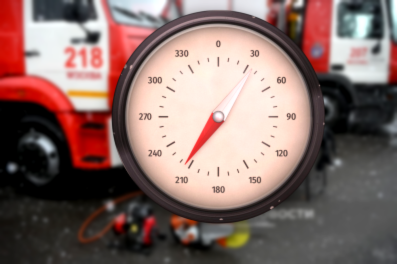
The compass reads 215 °
